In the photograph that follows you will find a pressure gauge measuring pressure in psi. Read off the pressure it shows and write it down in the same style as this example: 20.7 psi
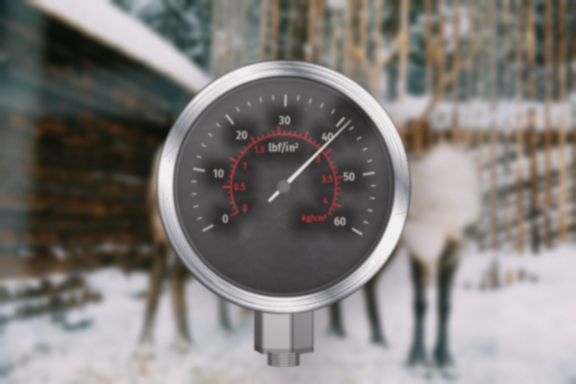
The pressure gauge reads 41 psi
